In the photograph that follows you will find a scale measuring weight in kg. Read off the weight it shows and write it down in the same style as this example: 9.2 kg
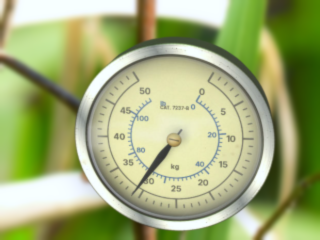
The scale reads 31 kg
